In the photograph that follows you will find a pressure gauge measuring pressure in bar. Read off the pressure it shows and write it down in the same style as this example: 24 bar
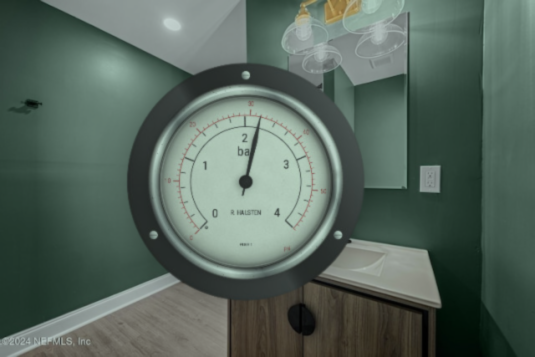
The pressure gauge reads 2.2 bar
